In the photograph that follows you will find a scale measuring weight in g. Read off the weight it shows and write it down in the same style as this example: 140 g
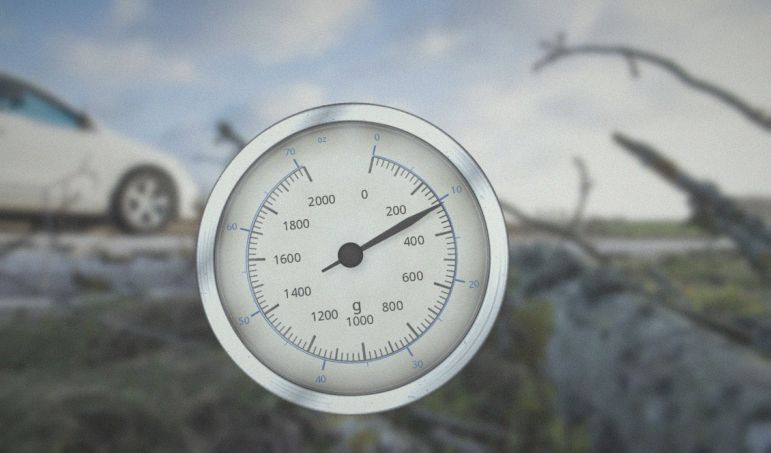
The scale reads 300 g
